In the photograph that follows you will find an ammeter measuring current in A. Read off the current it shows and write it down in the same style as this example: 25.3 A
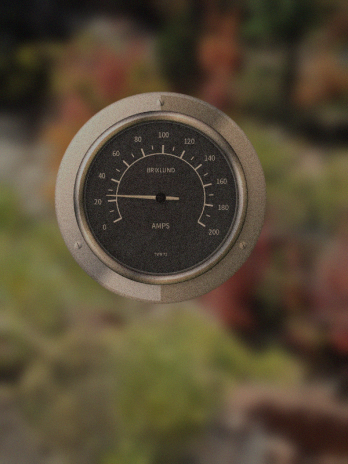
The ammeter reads 25 A
